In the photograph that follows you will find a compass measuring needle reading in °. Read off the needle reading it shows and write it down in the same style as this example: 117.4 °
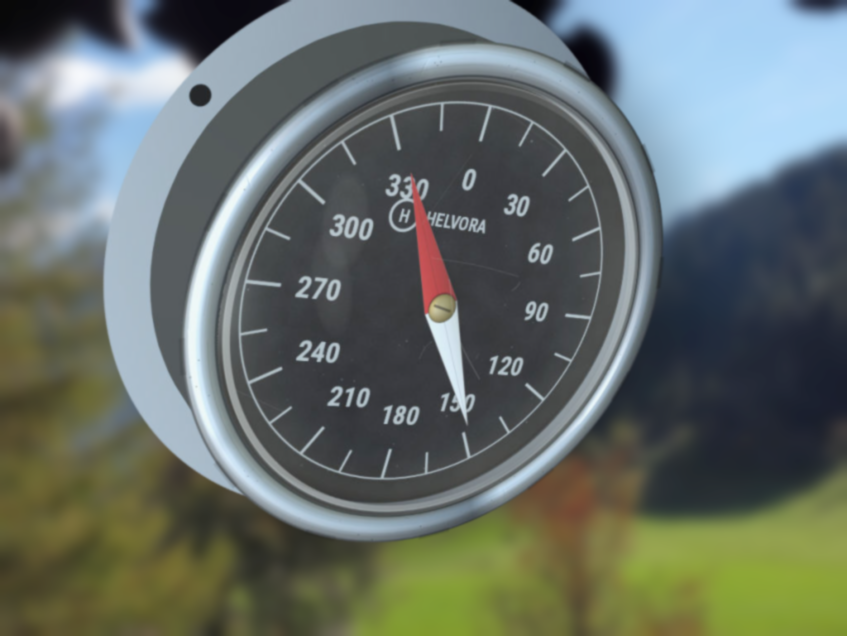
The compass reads 330 °
